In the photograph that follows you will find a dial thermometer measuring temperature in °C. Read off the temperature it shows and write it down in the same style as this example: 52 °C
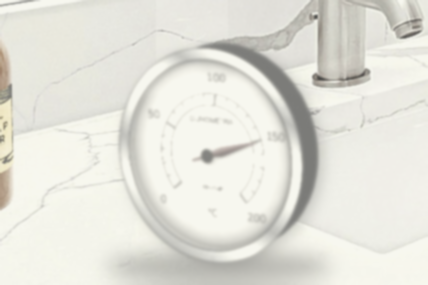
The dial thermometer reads 150 °C
